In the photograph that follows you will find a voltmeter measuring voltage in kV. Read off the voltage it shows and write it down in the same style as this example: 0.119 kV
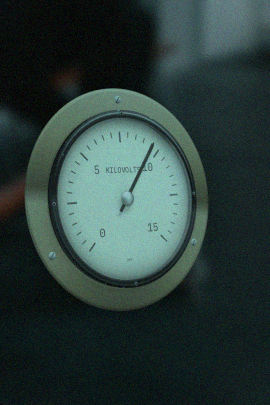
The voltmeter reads 9.5 kV
